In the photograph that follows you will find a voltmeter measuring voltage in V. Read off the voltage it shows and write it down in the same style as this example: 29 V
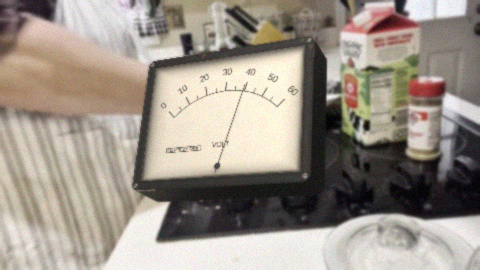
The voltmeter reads 40 V
